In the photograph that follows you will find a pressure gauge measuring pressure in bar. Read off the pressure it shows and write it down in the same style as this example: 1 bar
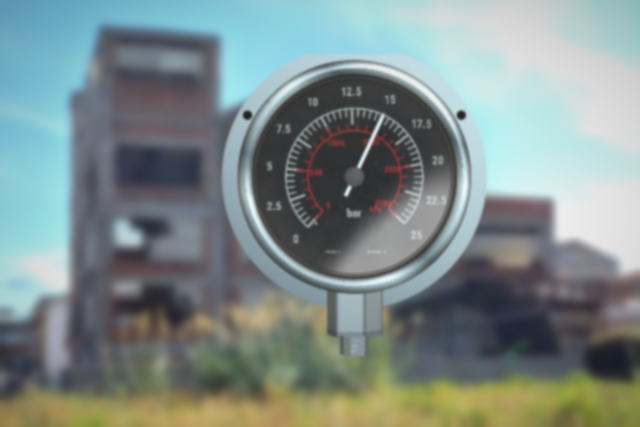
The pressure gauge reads 15 bar
